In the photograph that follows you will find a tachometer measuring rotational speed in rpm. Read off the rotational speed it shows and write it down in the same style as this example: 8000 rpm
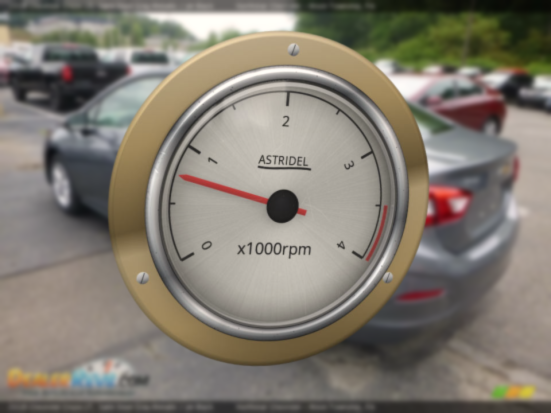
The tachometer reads 750 rpm
